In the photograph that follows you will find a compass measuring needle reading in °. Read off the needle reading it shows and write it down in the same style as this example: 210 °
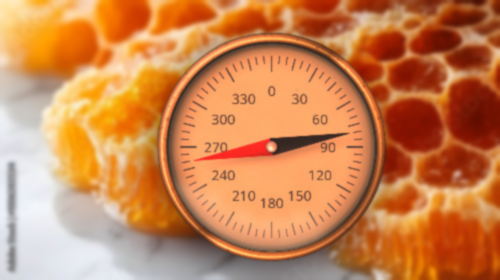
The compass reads 260 °
